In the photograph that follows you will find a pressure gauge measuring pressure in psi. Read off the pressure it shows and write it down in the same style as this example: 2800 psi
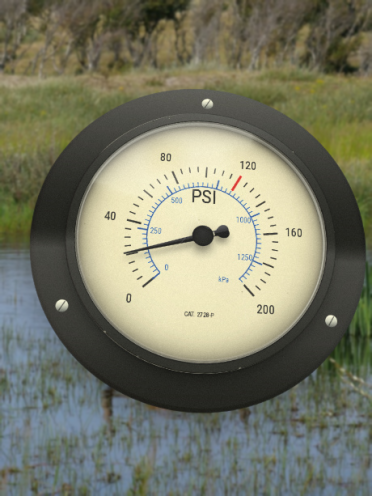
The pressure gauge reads 20 psi
